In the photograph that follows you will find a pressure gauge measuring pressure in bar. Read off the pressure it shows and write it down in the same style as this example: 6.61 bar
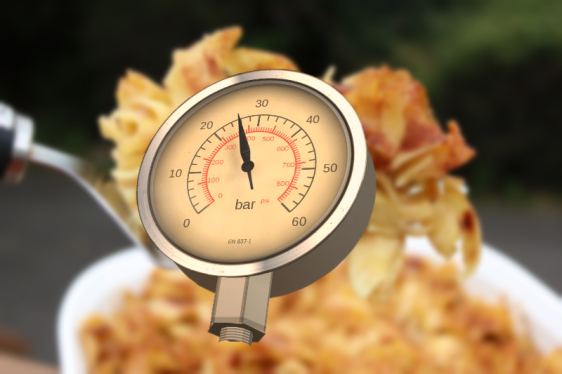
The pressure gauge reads 26 bar
